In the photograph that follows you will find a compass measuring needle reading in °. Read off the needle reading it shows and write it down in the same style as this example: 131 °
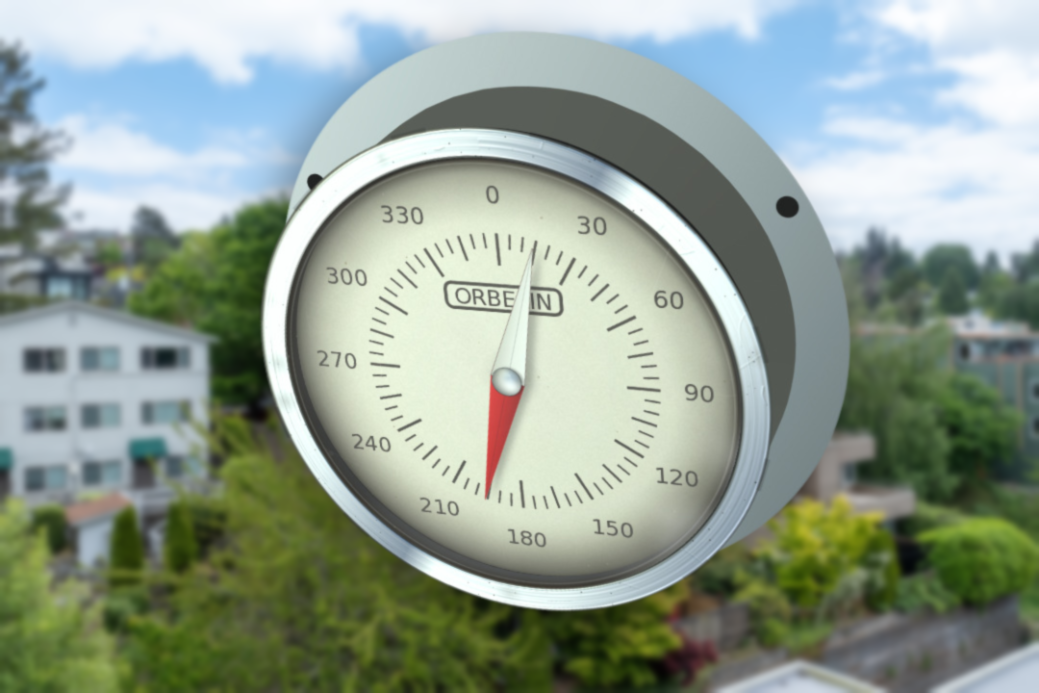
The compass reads 195 °
